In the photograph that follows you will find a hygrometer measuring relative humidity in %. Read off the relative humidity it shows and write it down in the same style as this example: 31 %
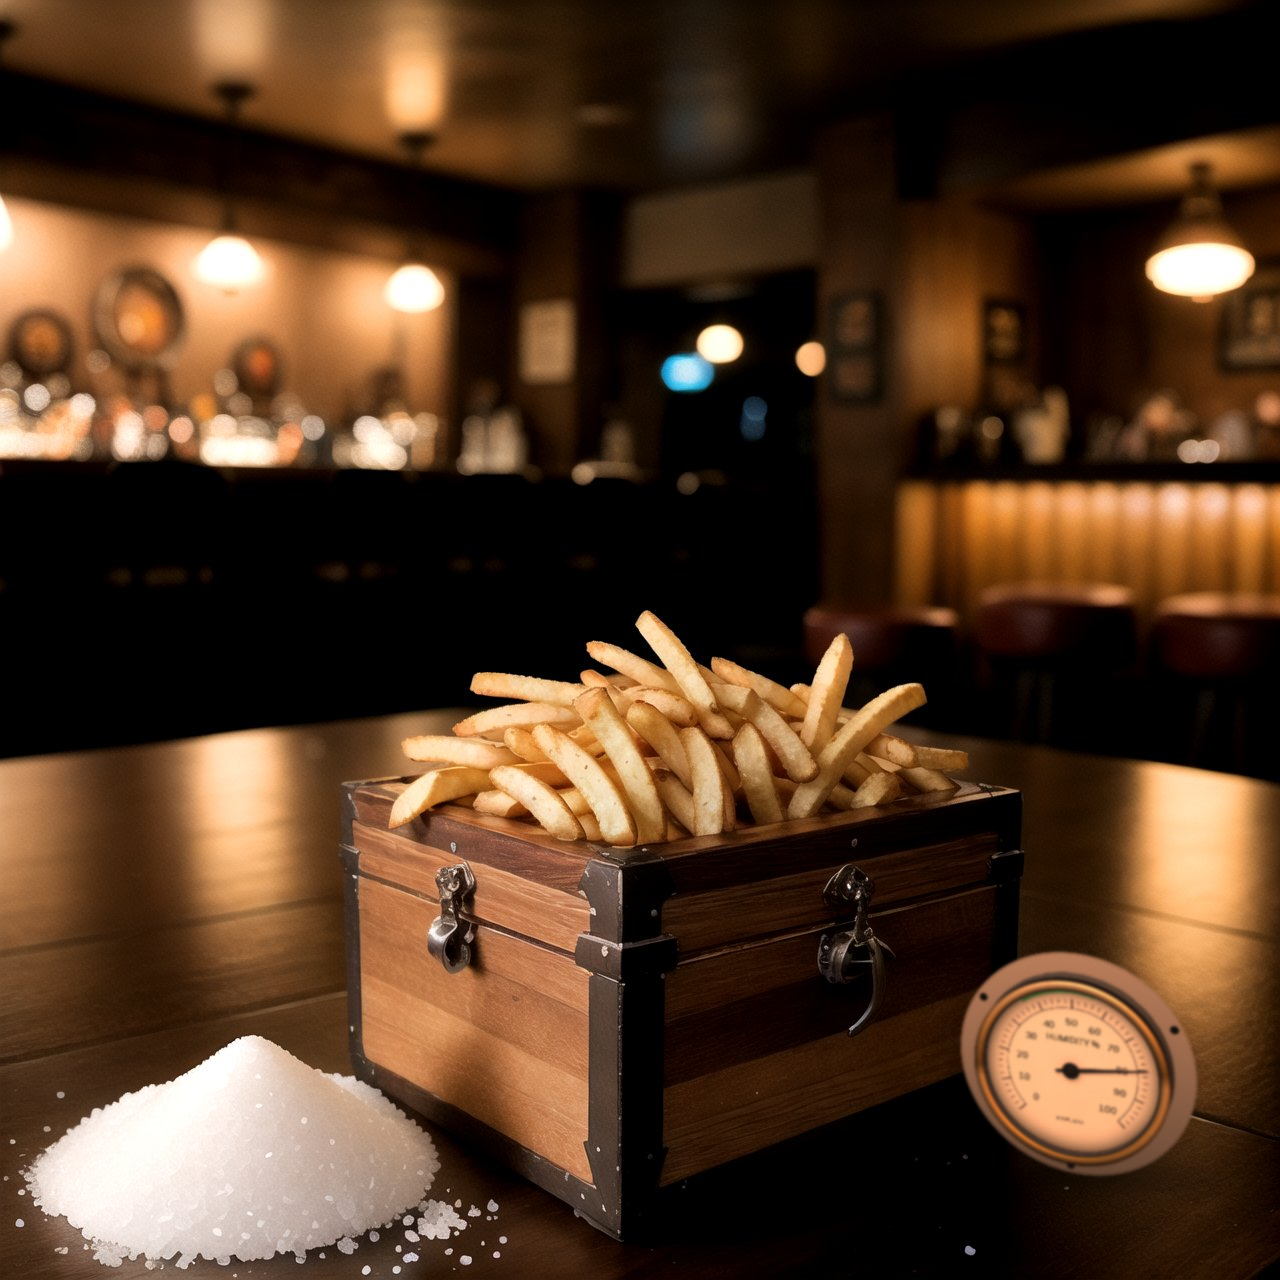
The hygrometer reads 80 %
